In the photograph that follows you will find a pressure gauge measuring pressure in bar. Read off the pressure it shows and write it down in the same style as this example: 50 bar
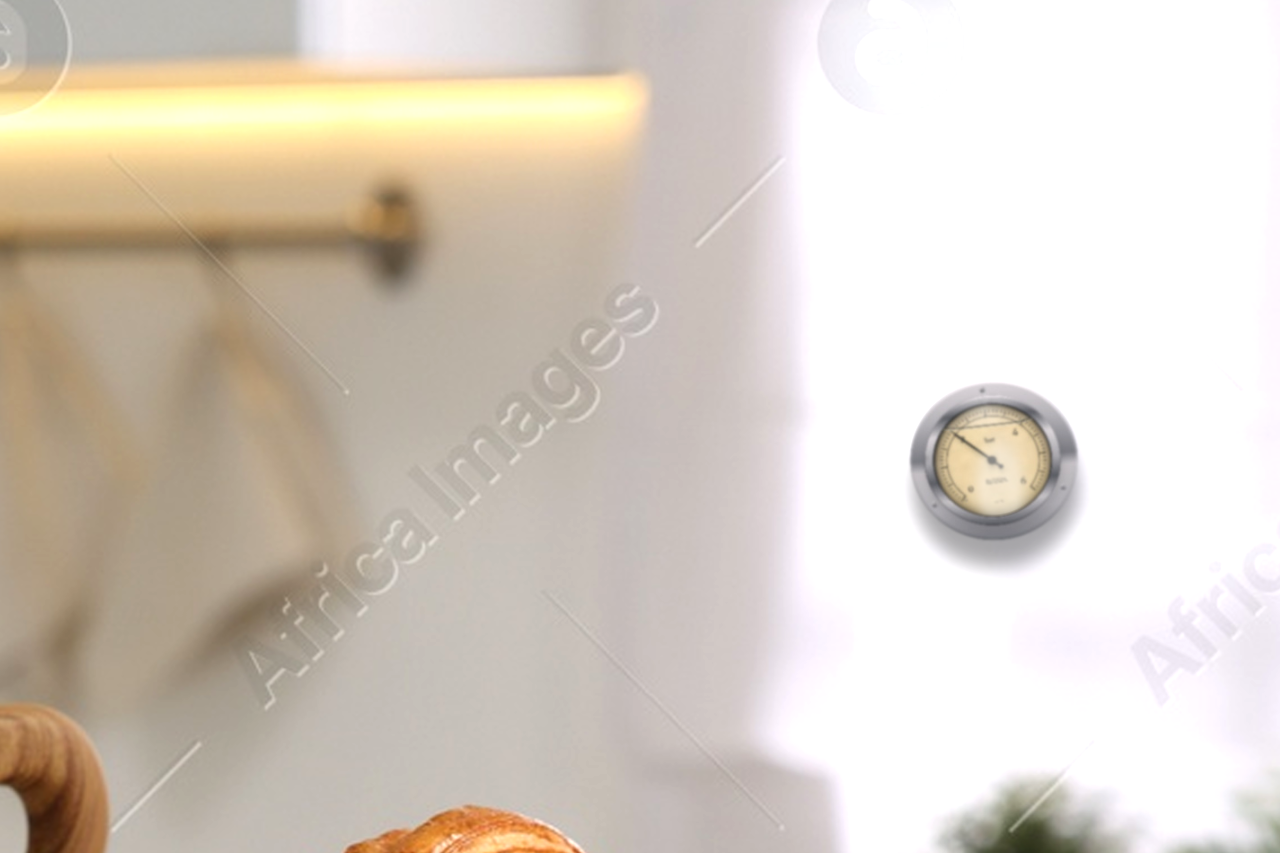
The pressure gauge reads 2 bar
